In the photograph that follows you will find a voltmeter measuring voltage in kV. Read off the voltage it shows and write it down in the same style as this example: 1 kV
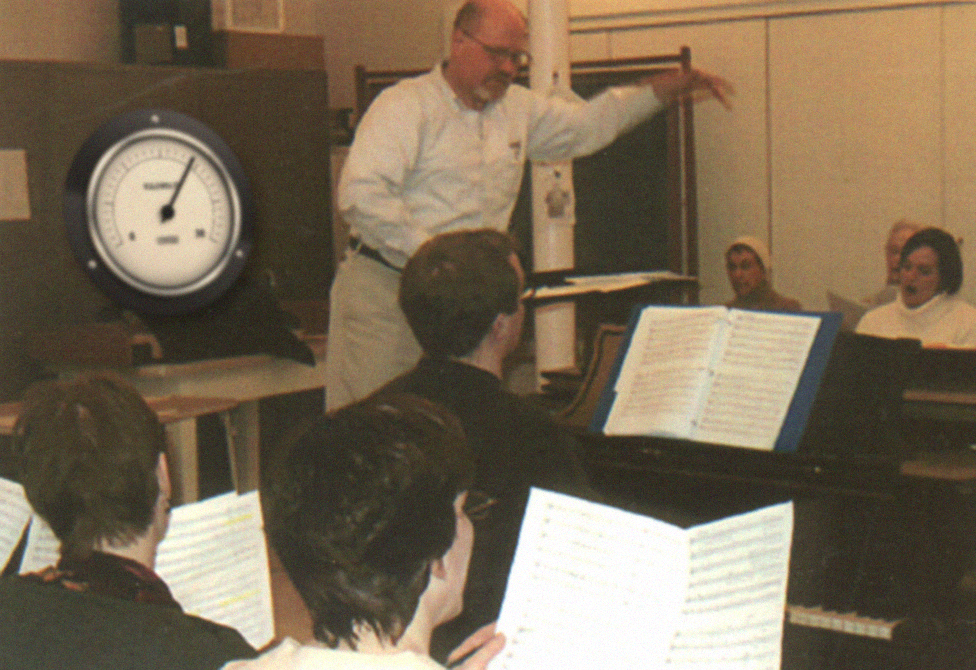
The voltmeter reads 19 kV
